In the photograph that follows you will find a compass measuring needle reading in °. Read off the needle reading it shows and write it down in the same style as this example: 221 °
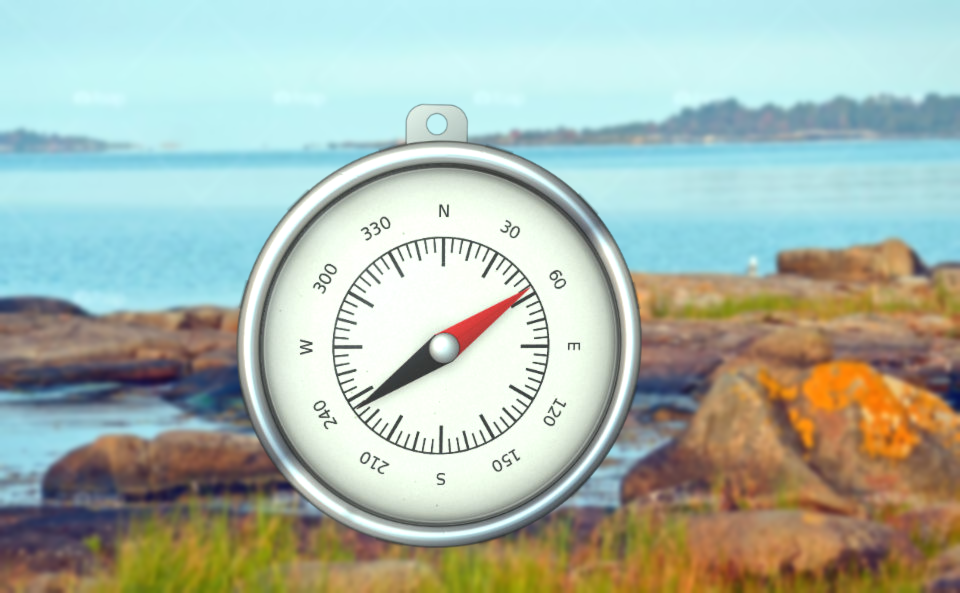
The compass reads 55 °
